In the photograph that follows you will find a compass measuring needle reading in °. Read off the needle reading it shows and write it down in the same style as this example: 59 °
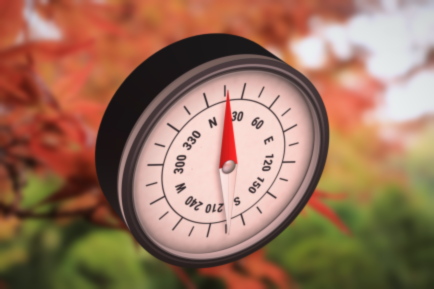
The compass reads 15 °
